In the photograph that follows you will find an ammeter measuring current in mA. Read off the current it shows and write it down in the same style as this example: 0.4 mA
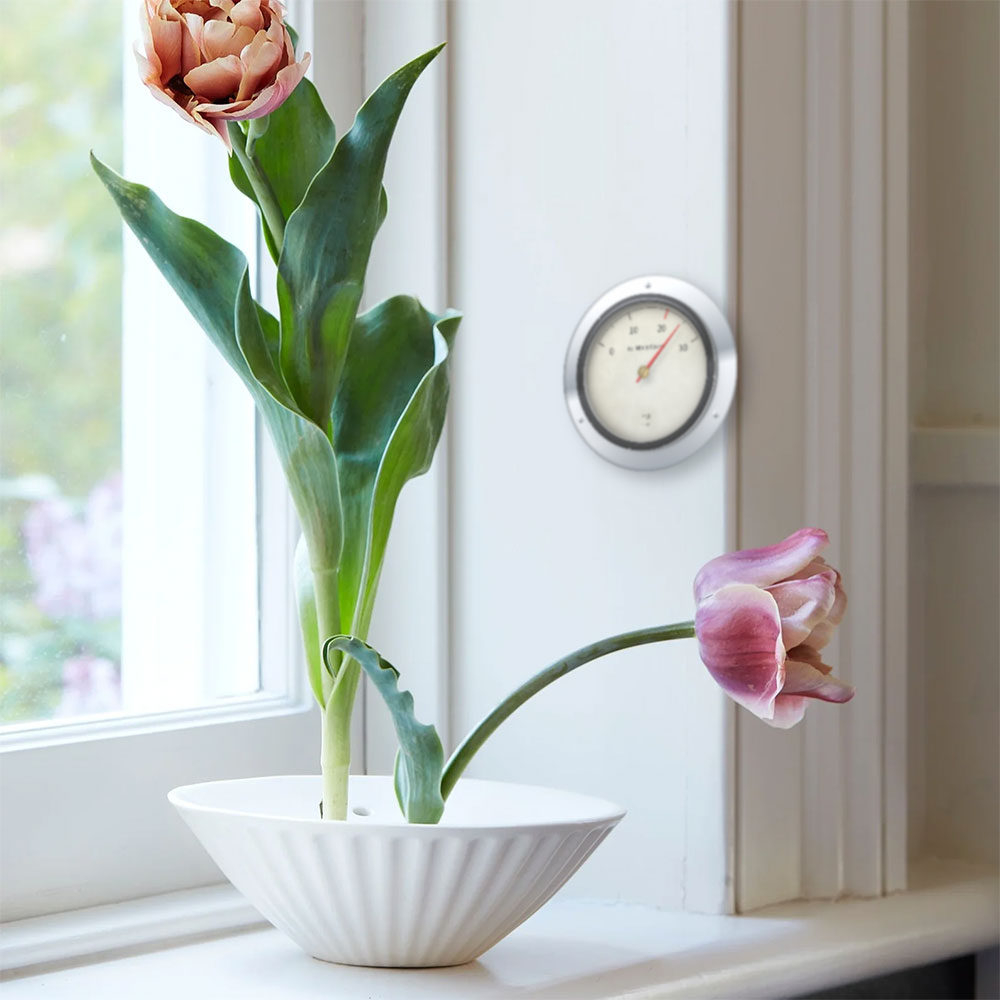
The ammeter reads 25 mA
